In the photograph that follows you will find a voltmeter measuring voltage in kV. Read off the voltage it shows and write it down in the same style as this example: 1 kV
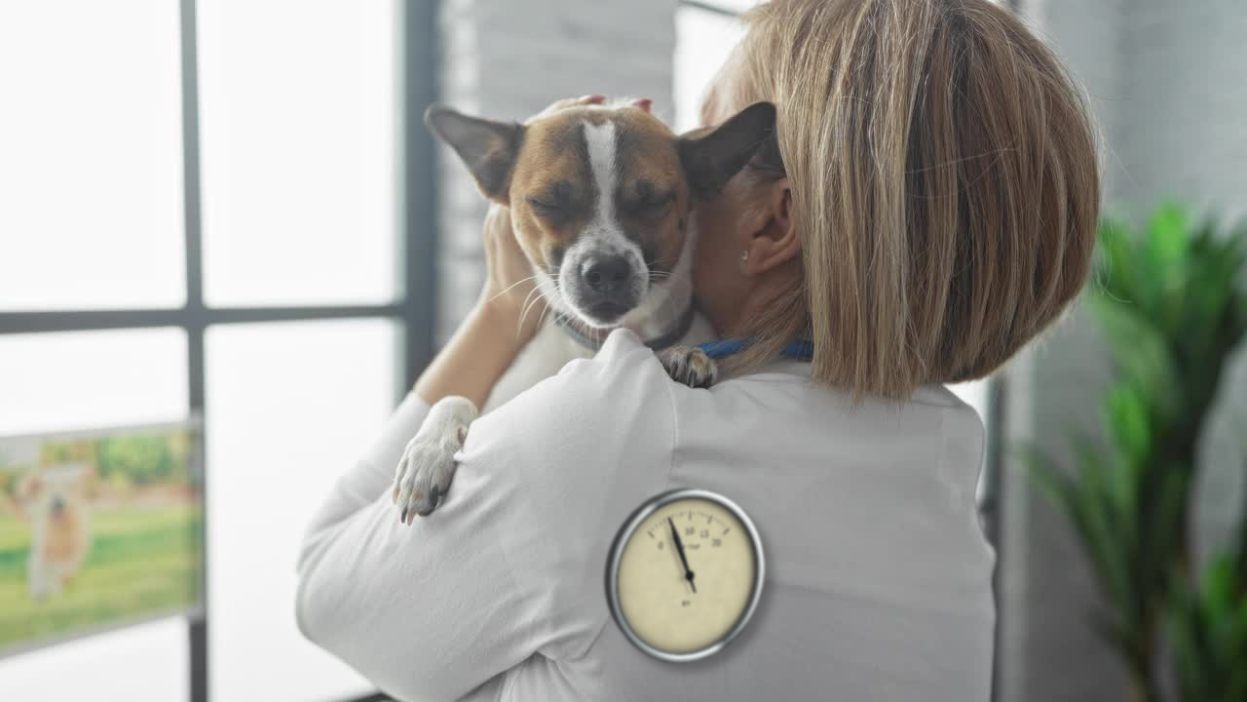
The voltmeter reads 5 kV
